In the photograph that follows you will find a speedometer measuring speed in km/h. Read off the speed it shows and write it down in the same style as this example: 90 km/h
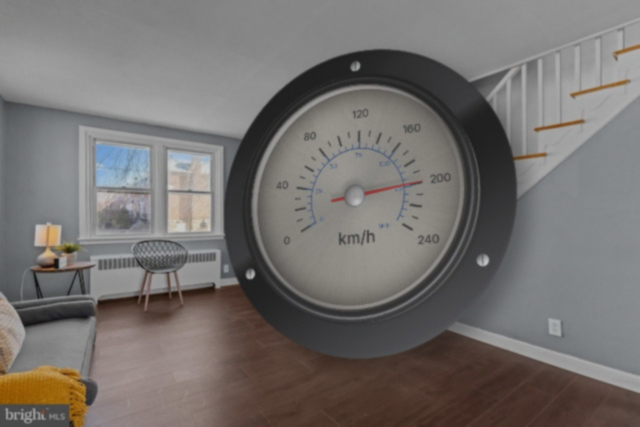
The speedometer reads 200 km/h
